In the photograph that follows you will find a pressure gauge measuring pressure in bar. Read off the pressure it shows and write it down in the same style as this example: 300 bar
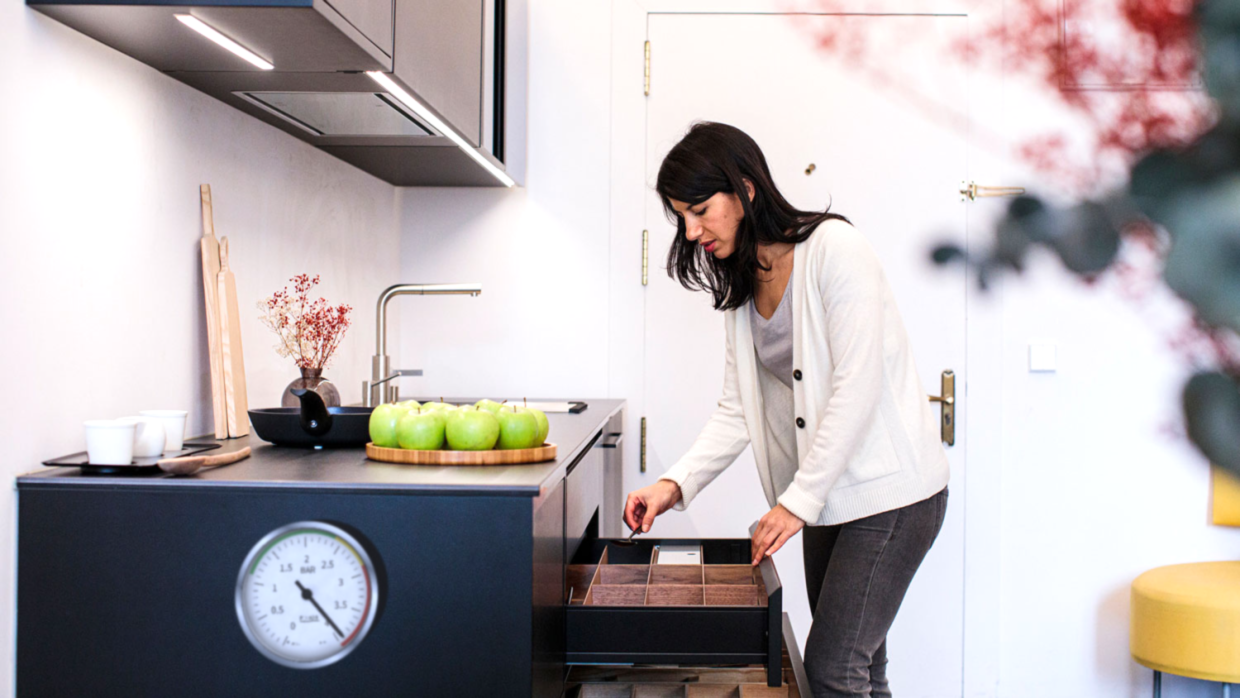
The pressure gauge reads 3.9 bar
